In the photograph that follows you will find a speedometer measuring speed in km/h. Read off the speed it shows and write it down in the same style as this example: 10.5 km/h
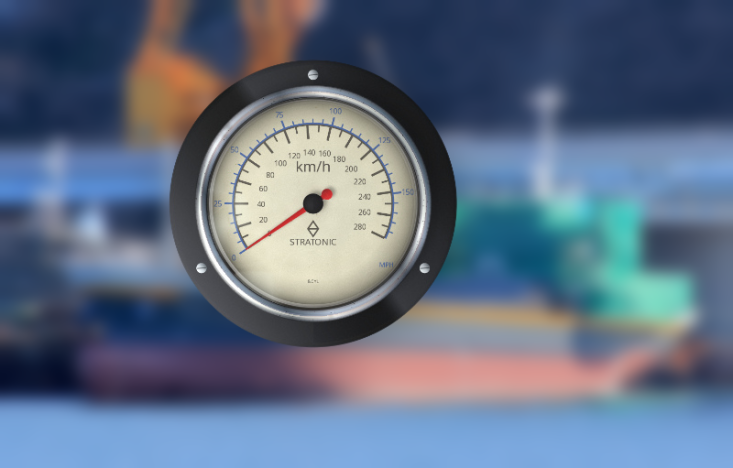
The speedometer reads 0 km/h
